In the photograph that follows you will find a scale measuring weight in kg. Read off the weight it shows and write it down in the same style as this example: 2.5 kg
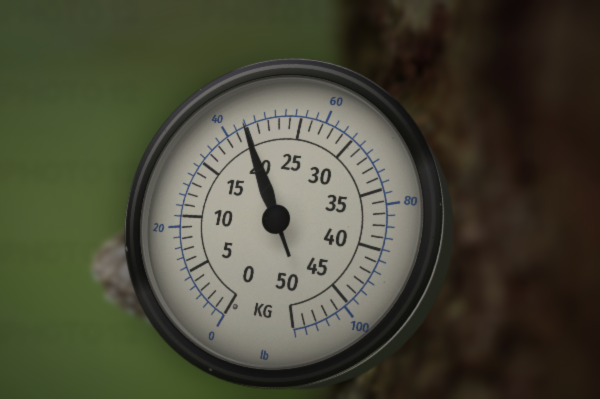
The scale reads 20 kg
